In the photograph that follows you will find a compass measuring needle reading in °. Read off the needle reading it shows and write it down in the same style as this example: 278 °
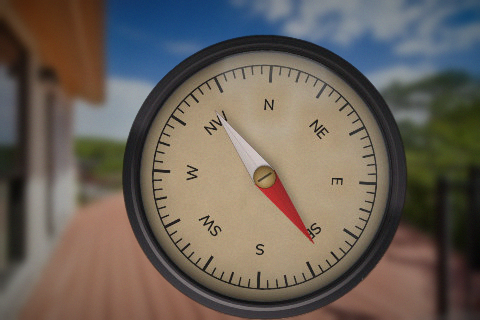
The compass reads 140 °
